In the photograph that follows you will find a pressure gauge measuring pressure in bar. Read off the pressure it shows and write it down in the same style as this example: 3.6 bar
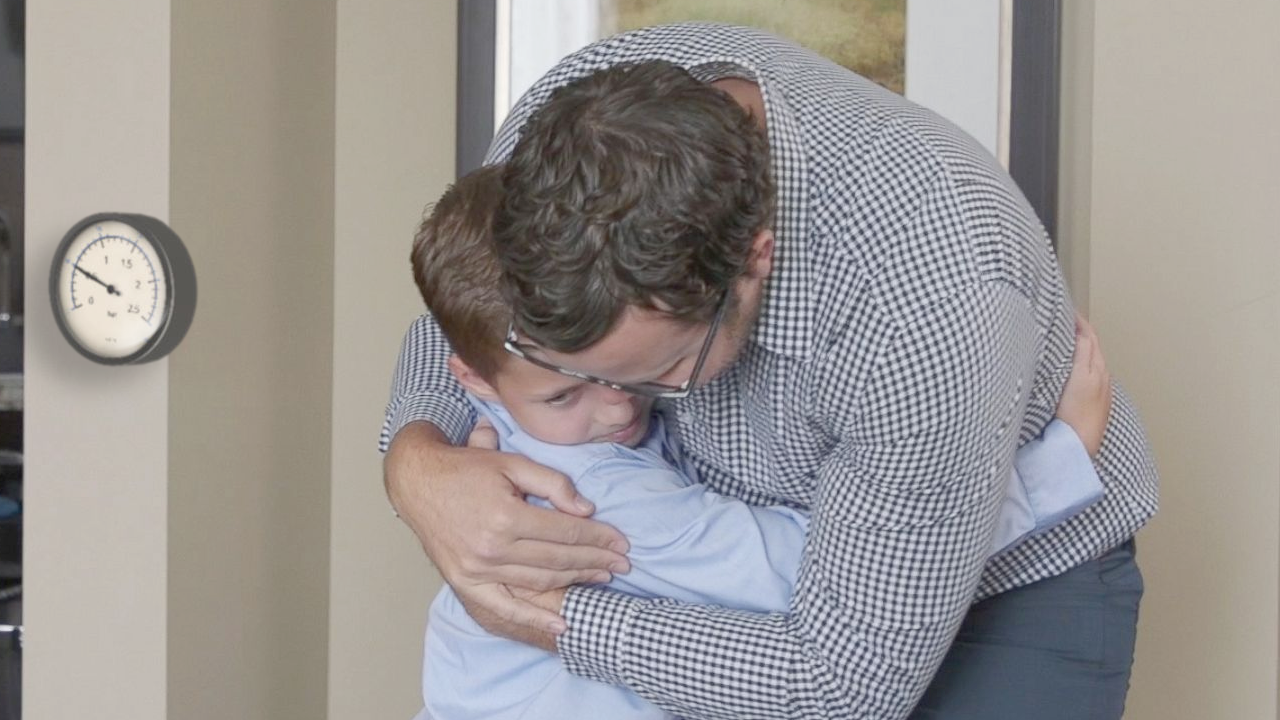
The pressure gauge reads 0.5 bar
